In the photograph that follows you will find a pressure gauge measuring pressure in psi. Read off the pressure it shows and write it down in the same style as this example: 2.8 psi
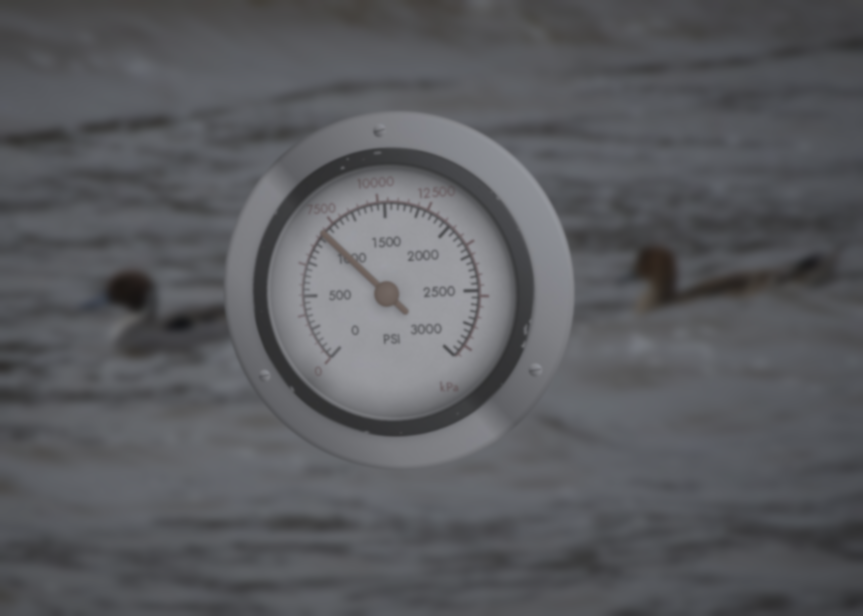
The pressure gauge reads 1000 psi
